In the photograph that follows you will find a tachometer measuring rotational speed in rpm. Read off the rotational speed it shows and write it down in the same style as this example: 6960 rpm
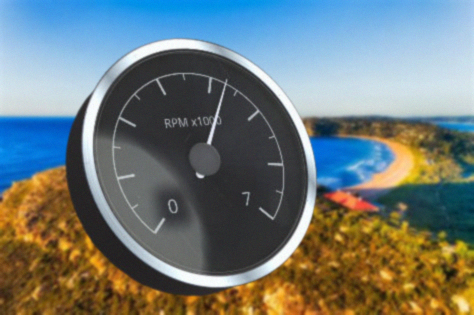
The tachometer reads 4250 rpm
